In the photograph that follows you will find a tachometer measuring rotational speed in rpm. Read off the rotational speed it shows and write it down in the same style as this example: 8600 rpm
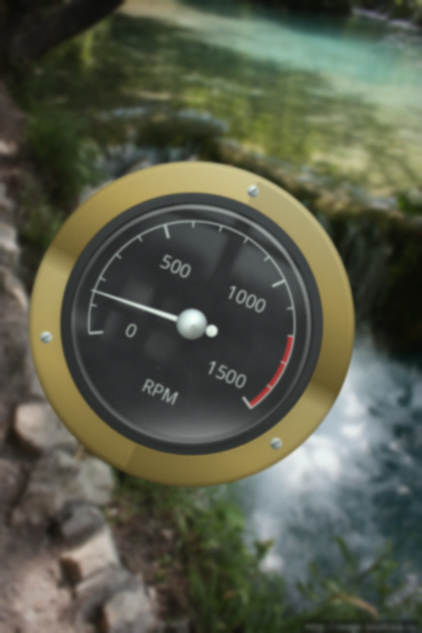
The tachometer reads 150 rpm
